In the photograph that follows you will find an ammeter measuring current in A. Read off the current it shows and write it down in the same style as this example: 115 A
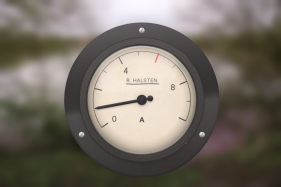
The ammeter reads 1 A
